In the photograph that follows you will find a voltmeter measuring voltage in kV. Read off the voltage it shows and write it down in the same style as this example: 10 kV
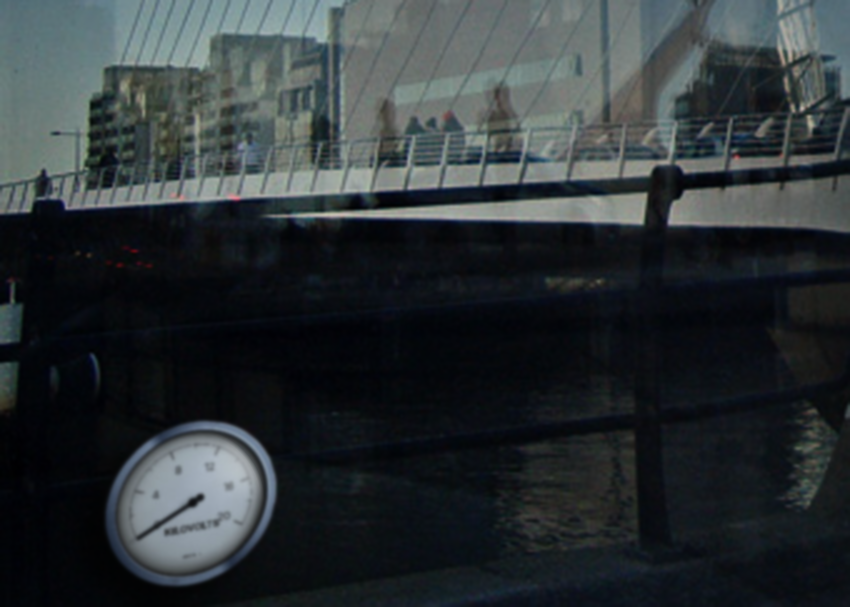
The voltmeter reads 0 kV
